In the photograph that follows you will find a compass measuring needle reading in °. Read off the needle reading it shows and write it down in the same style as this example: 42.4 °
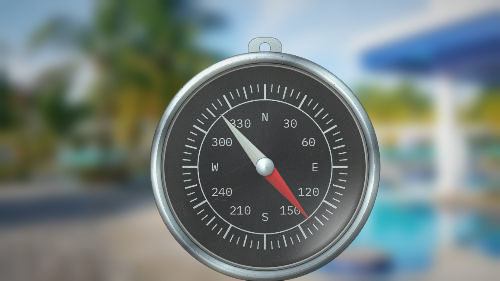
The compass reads 140 °
